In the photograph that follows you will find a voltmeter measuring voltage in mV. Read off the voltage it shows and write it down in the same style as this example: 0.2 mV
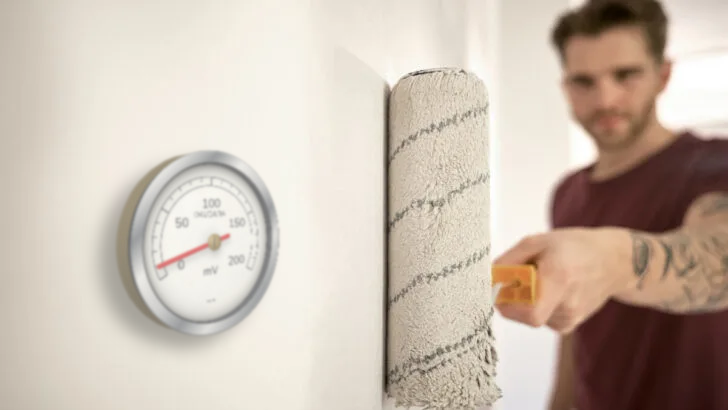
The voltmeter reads 10 mV
